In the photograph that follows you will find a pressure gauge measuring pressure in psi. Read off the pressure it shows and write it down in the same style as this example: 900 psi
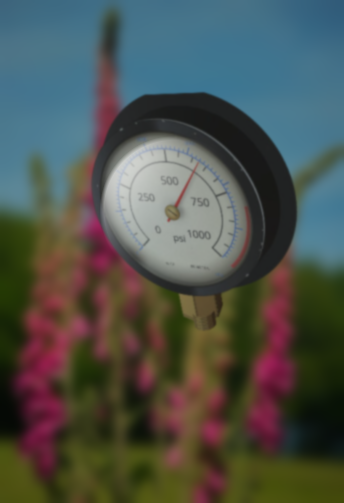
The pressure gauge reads 625 psi
